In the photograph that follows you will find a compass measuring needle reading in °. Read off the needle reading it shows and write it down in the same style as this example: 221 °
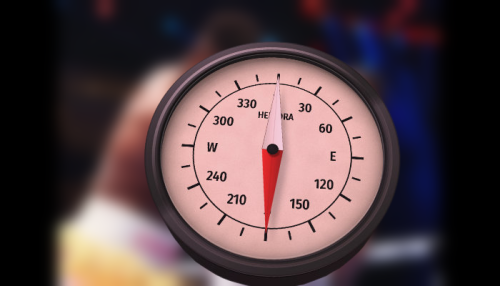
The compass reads 180 °
